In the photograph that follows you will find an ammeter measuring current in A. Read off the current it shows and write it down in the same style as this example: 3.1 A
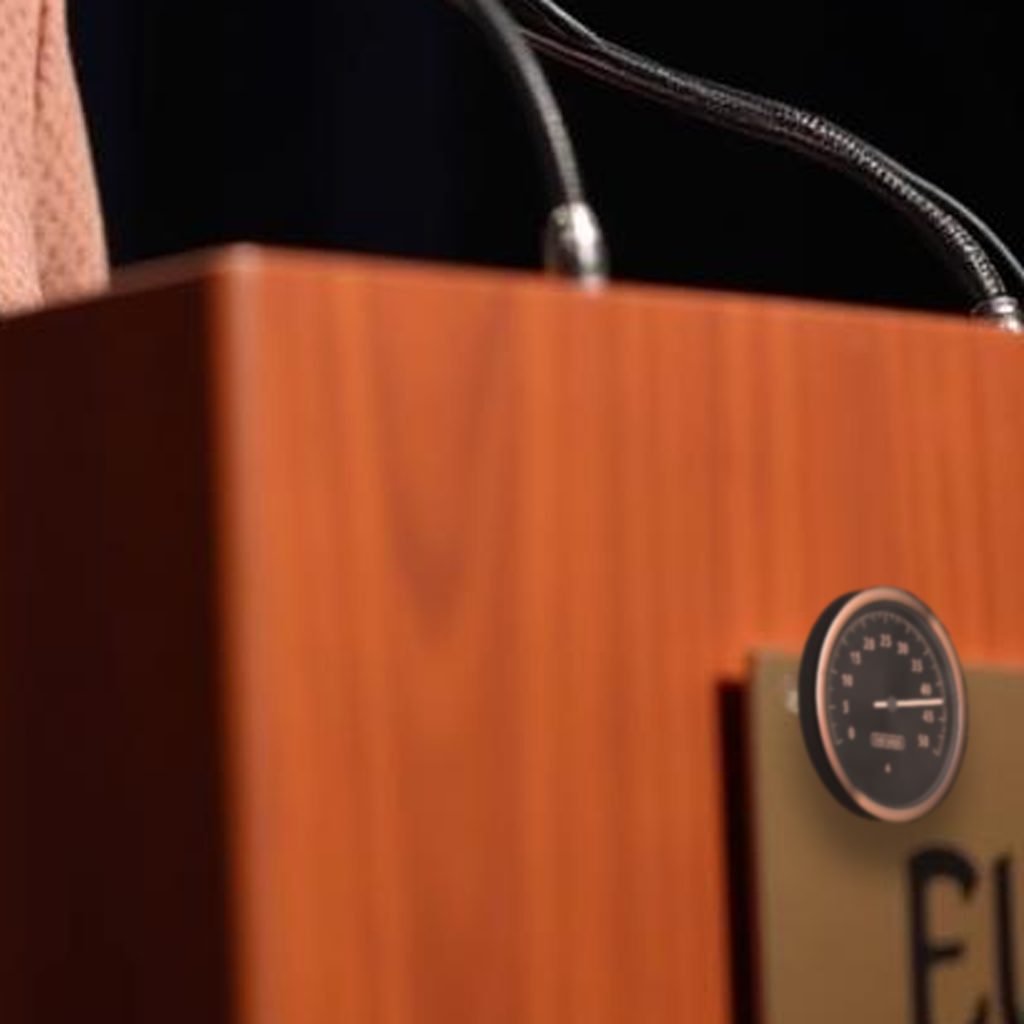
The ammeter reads 42.5 A
